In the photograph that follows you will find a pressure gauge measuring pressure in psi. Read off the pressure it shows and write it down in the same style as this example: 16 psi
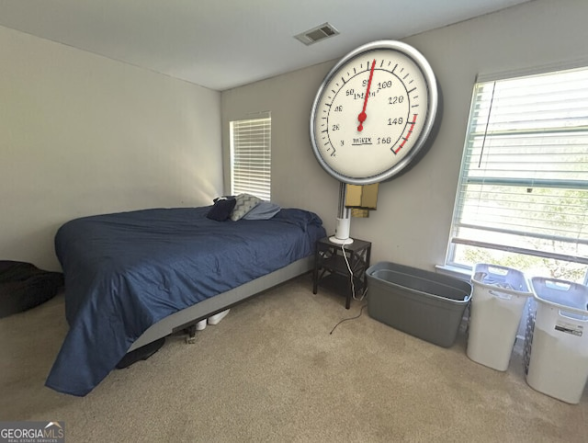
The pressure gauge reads 85 psi
